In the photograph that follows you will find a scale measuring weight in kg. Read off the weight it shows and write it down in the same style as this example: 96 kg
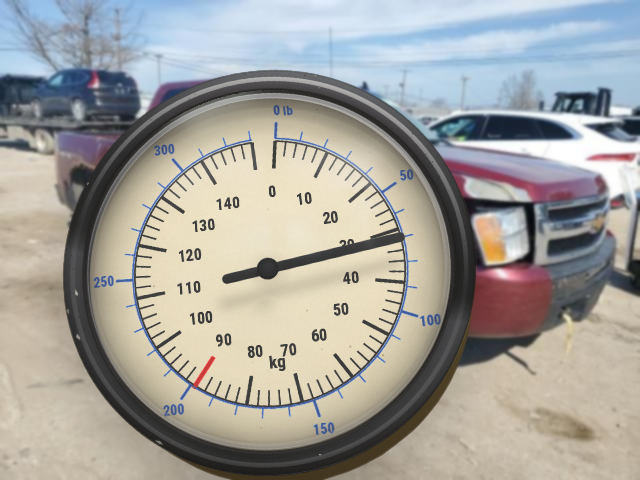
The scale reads 32 kg
